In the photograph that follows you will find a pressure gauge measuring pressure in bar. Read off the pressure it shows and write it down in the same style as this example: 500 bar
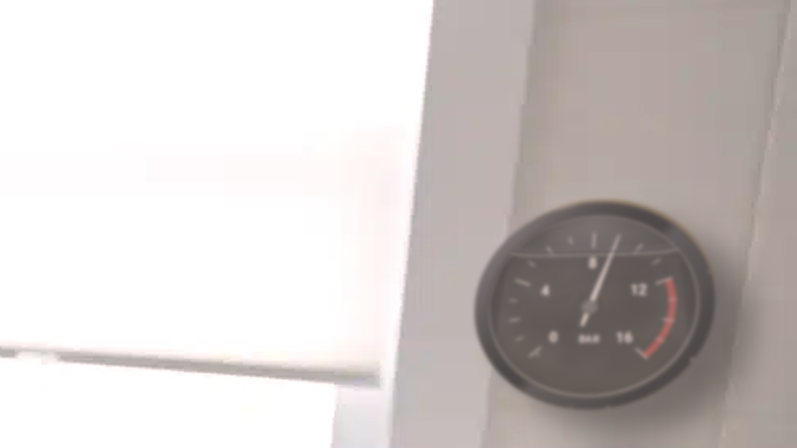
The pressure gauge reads 9 bar
